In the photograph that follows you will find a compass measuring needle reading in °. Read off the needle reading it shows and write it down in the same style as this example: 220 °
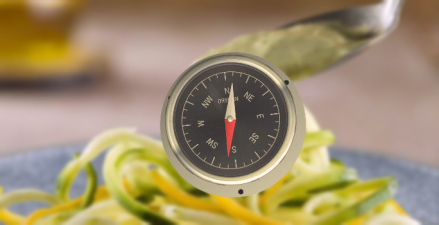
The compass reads 190 °
